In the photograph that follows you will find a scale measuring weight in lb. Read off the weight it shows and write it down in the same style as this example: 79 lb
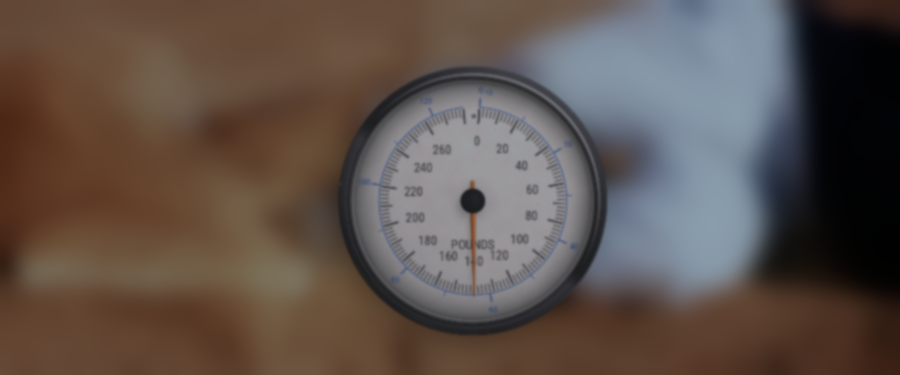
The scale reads 140 lb
